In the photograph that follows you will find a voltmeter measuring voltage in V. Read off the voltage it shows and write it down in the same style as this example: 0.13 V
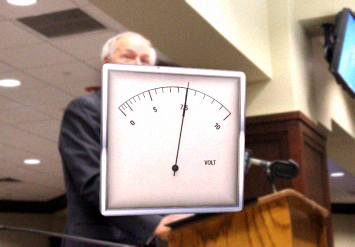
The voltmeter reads 7.5 V
